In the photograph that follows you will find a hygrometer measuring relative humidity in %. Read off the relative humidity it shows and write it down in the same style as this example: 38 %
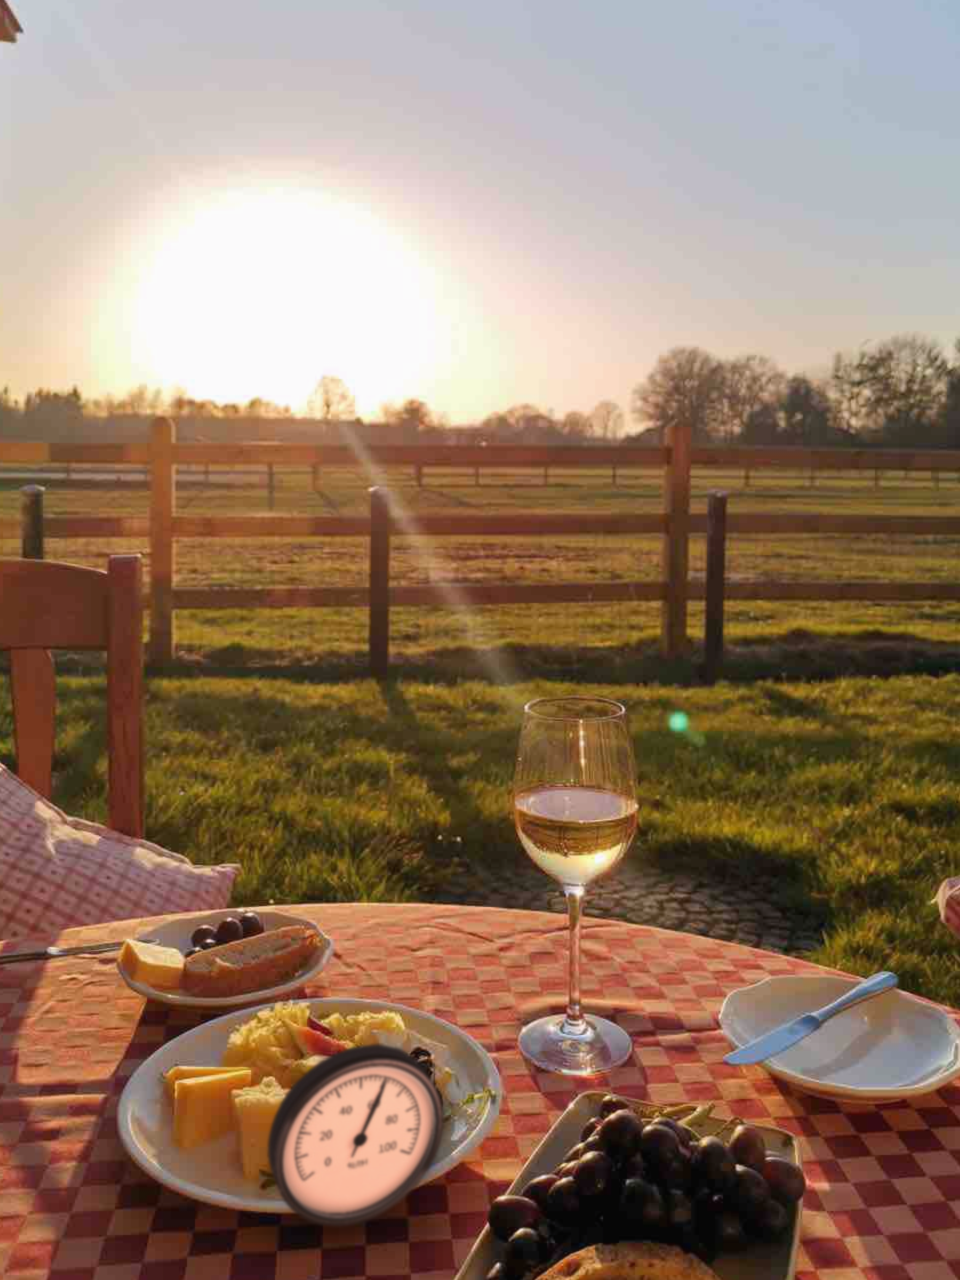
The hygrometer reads 60 %
